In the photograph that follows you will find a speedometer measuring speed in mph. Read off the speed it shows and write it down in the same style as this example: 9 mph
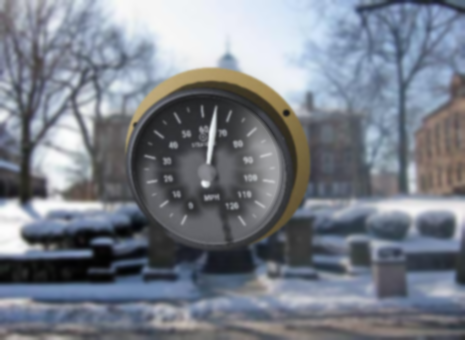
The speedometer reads 65 mph
